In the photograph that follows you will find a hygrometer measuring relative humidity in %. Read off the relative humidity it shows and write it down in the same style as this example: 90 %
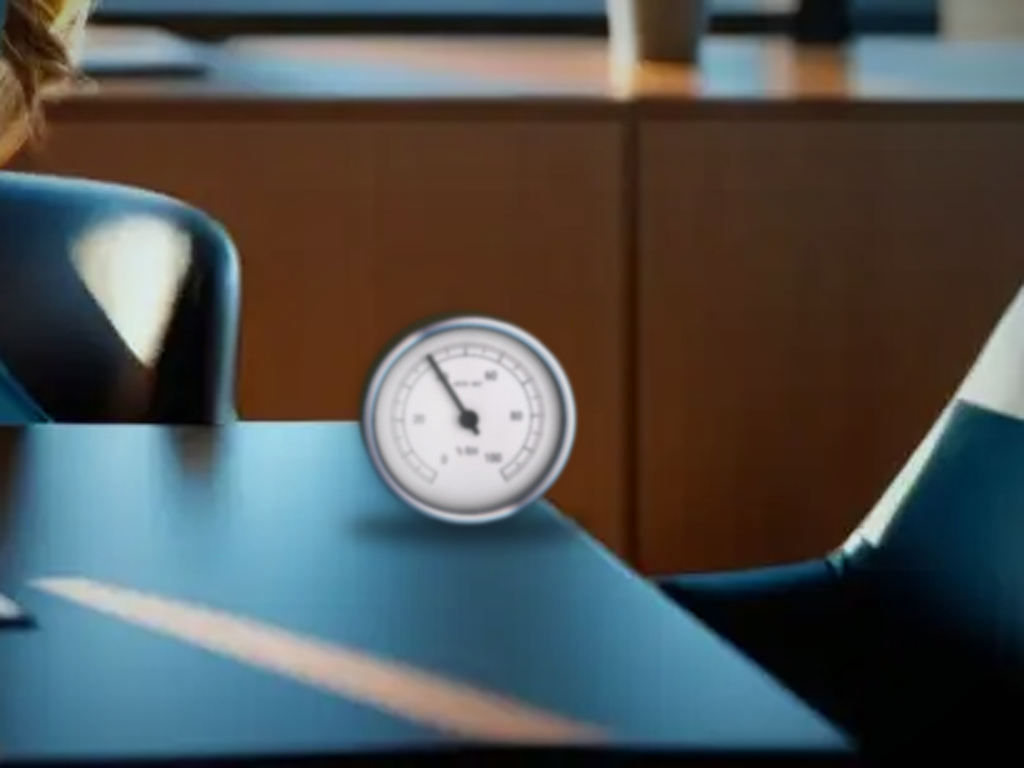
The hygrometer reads 40 %
